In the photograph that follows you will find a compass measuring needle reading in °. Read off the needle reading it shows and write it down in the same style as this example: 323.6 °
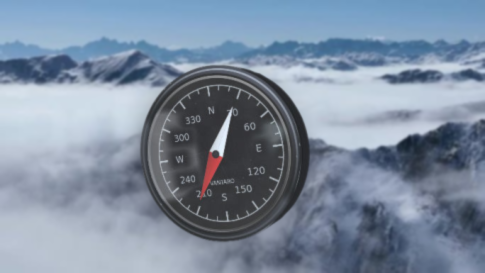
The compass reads 210 °
